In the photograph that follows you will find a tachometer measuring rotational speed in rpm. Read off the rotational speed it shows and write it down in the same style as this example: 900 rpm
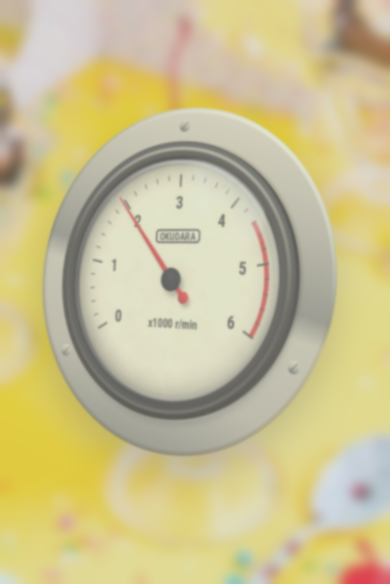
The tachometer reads 2000 rpm
